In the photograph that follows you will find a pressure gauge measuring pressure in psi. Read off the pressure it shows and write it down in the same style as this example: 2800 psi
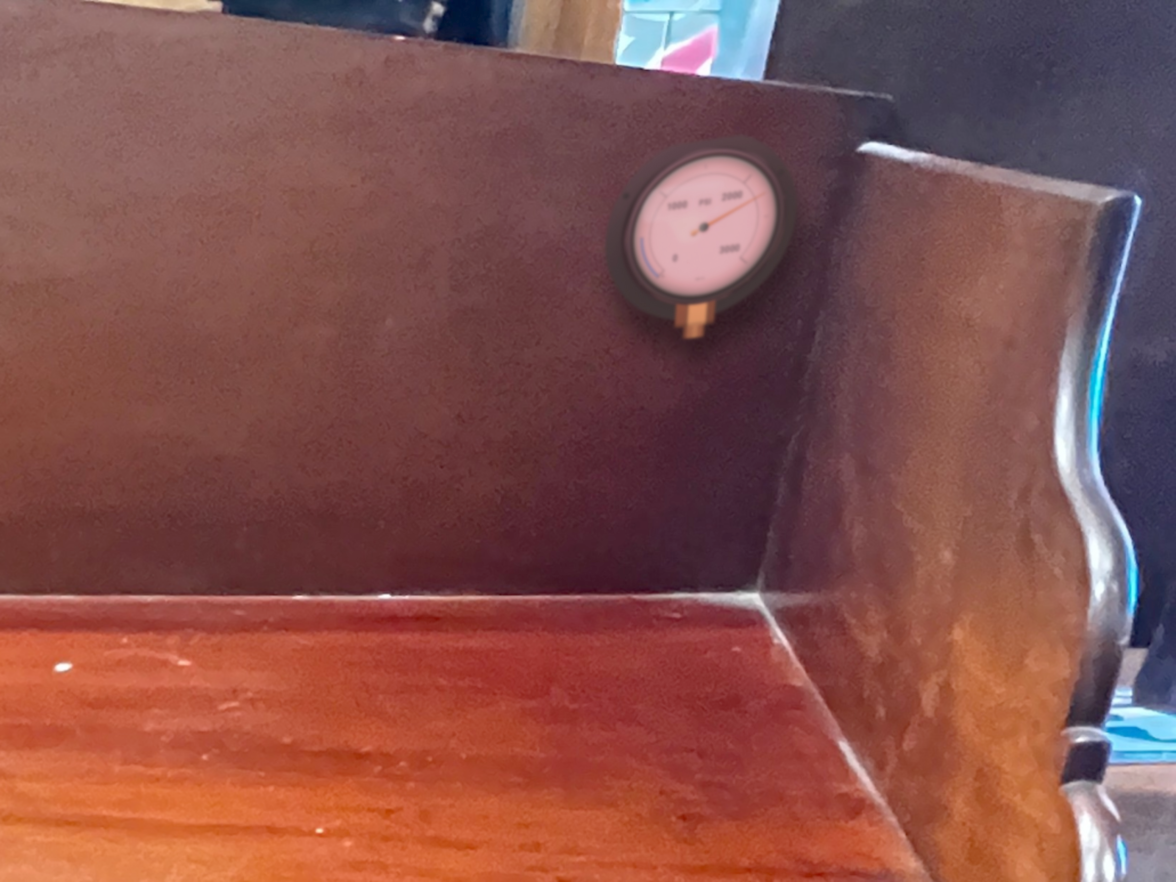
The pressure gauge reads 2250 psi
